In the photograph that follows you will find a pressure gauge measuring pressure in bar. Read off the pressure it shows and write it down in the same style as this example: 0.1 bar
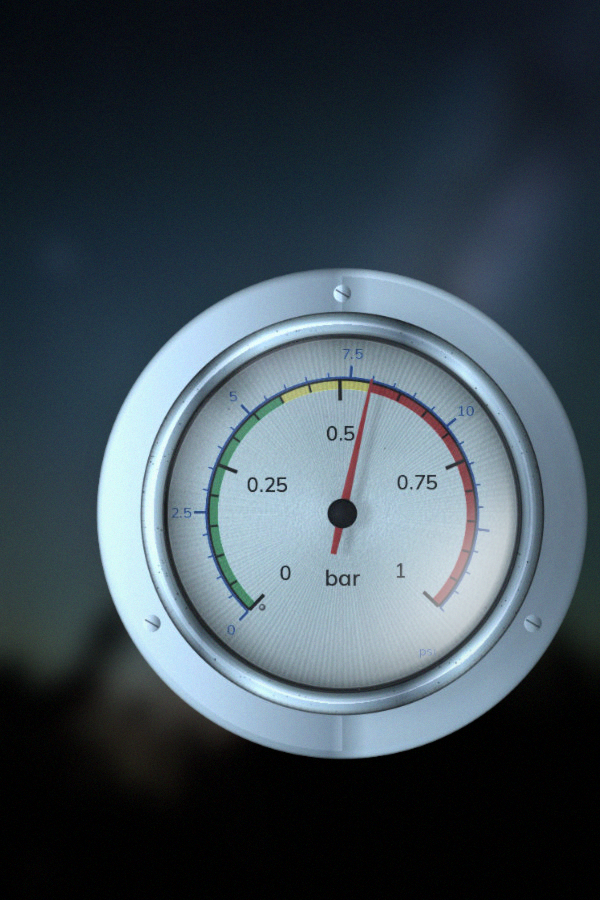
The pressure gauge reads 0.55 bar
